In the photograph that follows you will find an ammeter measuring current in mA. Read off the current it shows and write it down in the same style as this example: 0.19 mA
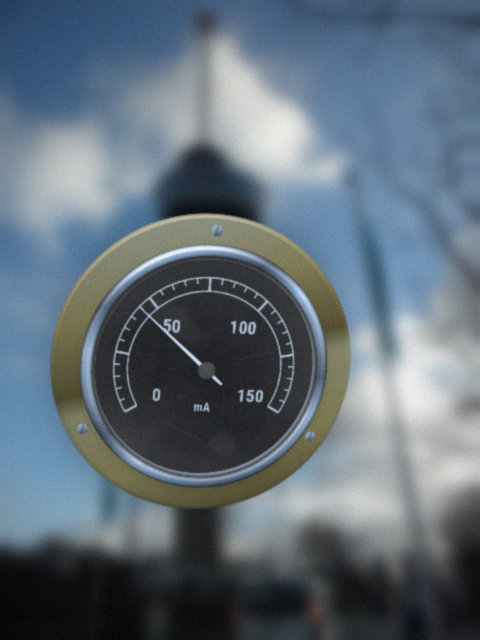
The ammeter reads 45 mA
